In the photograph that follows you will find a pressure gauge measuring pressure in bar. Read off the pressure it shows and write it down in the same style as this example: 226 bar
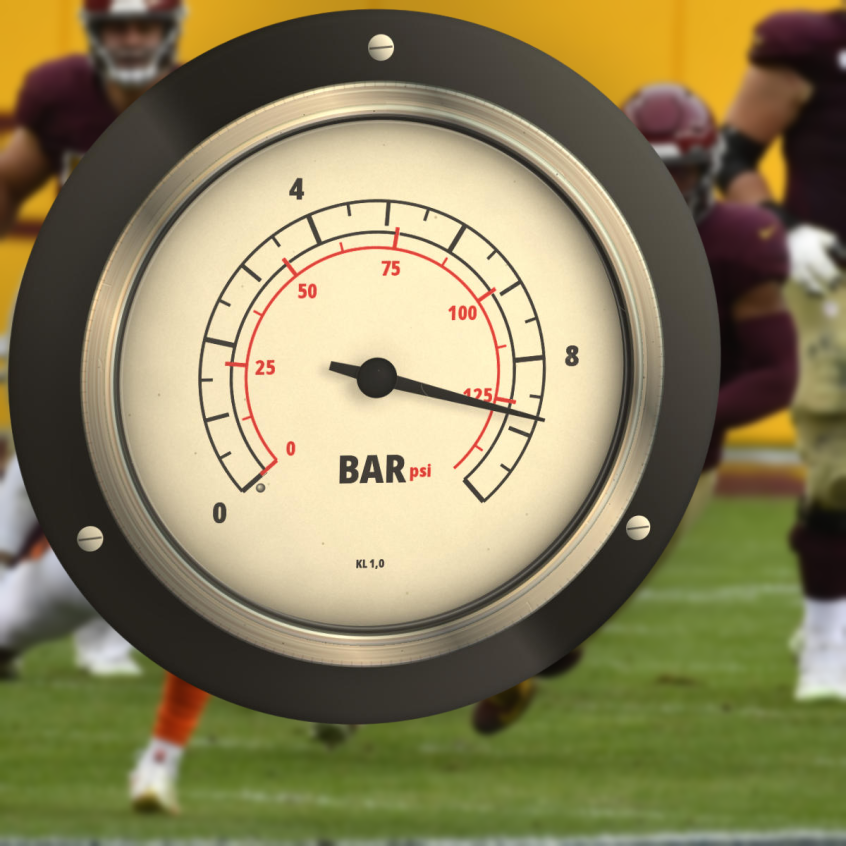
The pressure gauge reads 8.75 bar
